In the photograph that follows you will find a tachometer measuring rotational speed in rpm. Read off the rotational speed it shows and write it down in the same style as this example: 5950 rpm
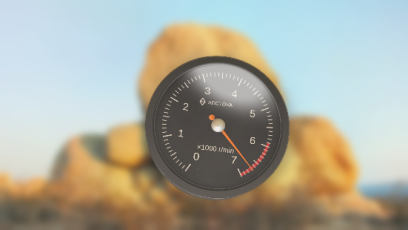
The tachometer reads 6700 rpm
